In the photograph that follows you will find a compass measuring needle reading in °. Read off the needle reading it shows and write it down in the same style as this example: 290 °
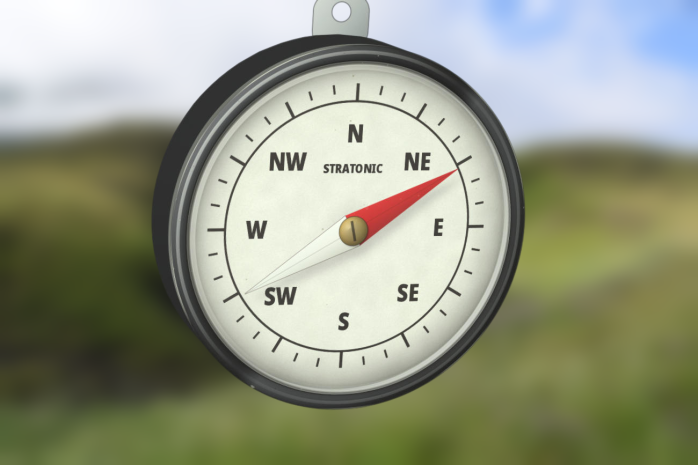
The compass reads 60 °
